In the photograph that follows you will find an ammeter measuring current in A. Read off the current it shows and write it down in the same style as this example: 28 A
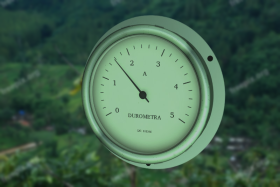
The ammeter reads 1.6 A
